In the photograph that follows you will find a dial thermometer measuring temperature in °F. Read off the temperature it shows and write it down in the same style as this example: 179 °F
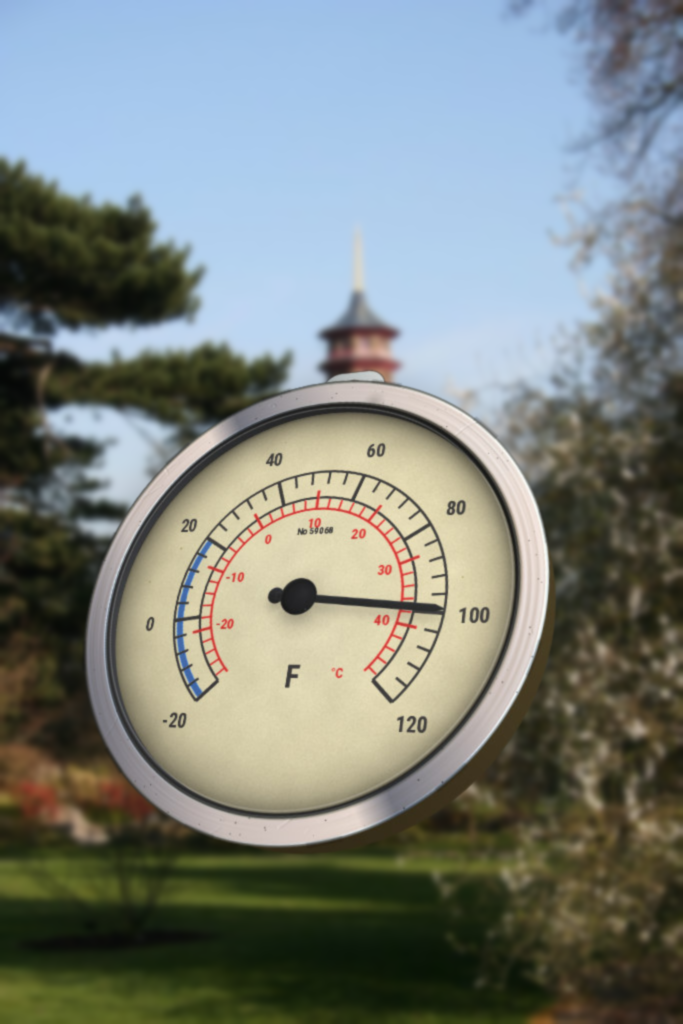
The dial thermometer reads 100 °F
